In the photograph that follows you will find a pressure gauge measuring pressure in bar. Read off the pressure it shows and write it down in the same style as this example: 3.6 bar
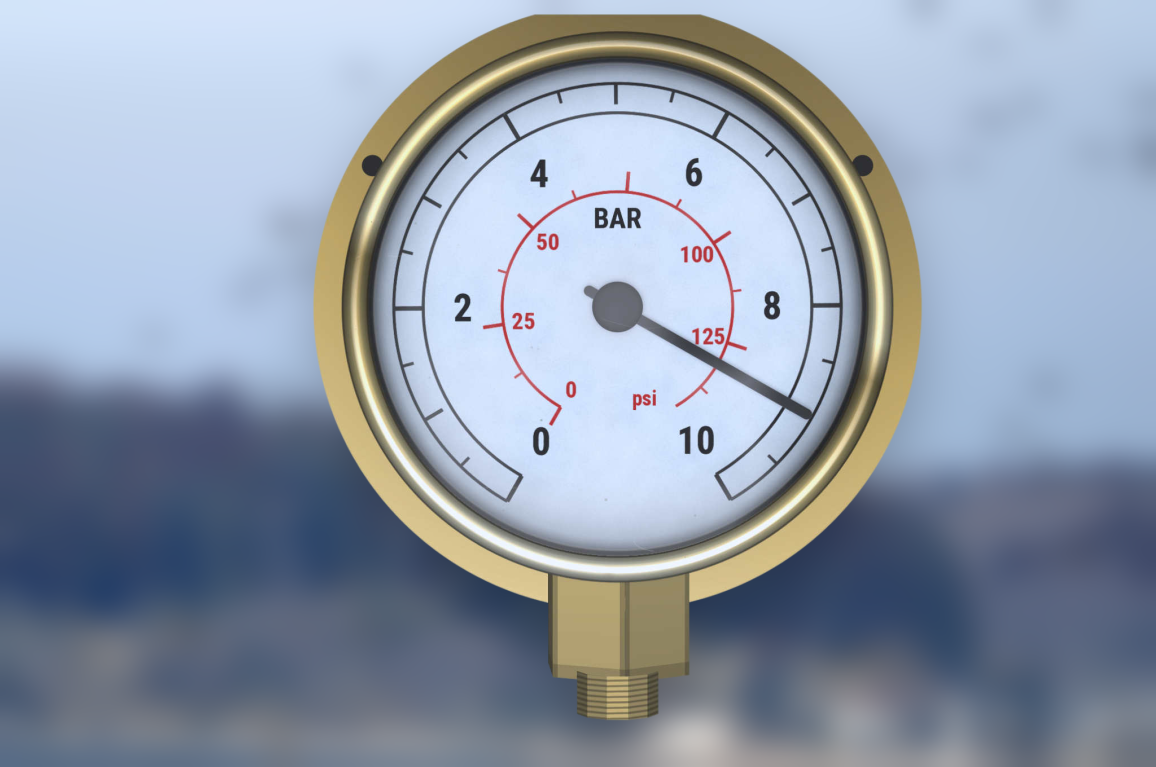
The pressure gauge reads 9 bar
